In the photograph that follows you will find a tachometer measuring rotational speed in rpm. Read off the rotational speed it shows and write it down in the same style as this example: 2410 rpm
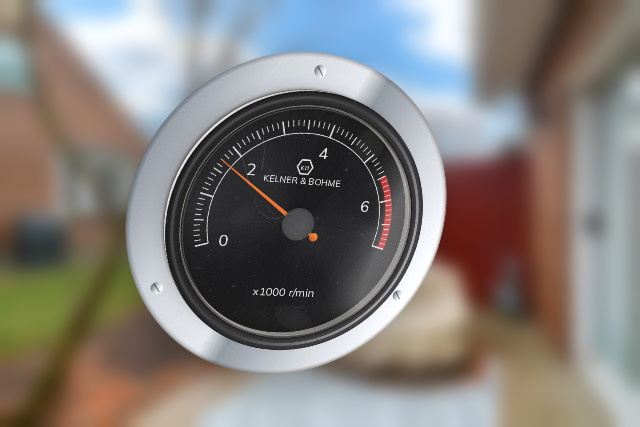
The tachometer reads 1700 rpm
